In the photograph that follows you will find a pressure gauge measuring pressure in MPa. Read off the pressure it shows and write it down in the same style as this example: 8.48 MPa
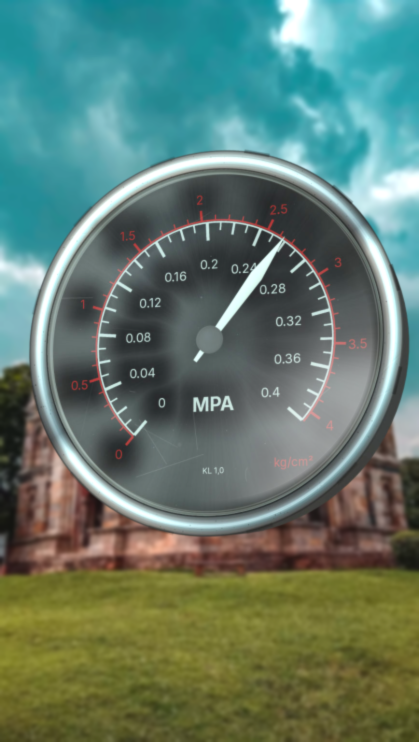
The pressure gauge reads 0.26 MPa
